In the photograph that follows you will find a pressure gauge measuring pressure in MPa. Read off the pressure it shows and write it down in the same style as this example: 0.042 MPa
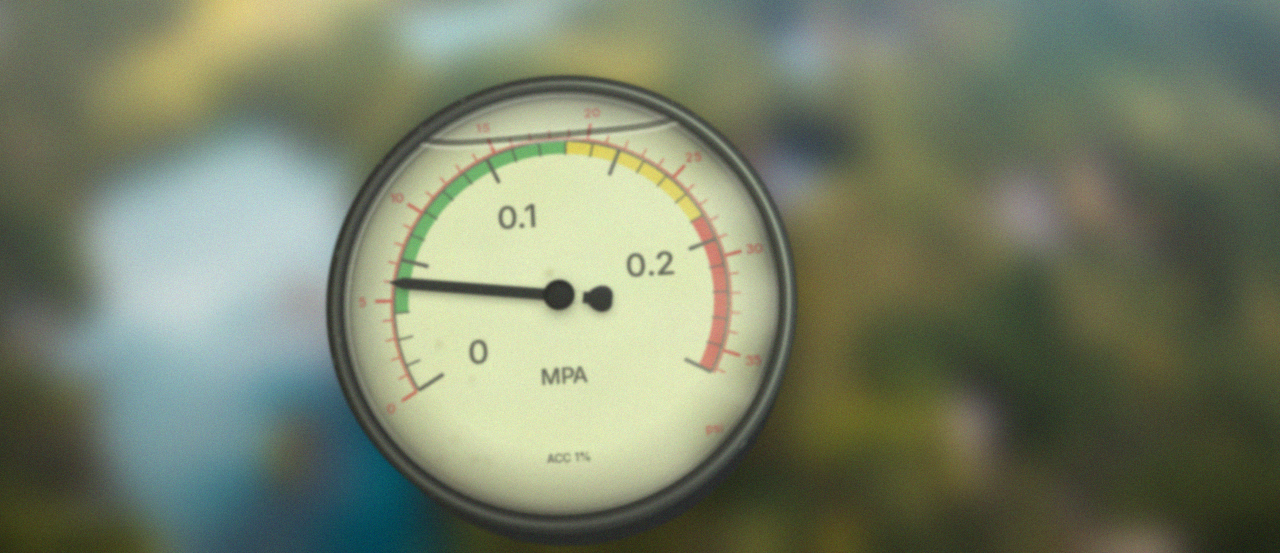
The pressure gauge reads 0.04 MPa
